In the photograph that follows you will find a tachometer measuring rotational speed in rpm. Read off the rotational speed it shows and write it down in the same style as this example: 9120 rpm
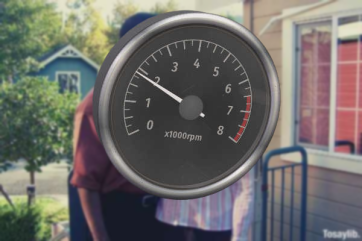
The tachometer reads 1875 rpm
